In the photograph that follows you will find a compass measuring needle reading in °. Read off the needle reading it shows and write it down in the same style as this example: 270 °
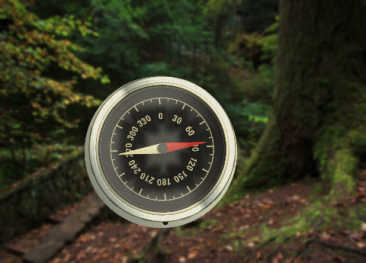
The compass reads 85 °
